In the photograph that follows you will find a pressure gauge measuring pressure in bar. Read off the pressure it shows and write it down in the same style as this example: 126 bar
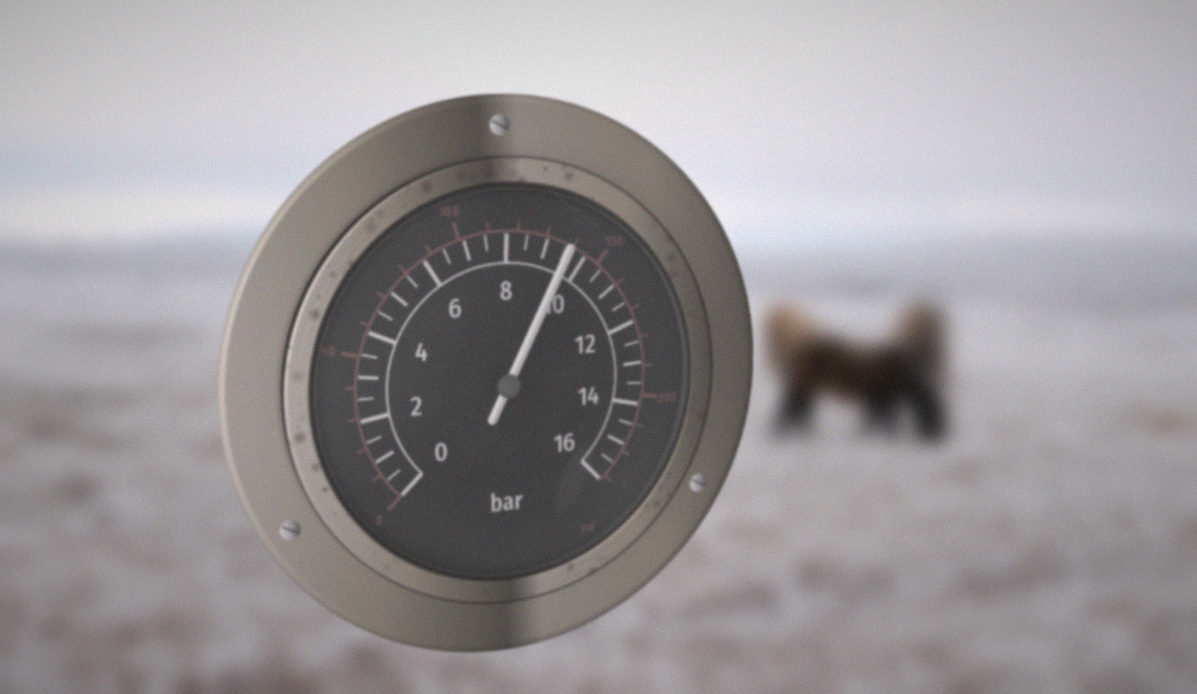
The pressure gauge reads 9.5 bar
